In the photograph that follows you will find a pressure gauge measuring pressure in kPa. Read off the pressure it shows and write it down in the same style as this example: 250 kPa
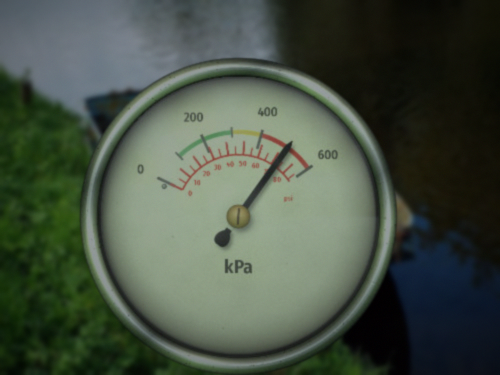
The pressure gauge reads 500 kPa
